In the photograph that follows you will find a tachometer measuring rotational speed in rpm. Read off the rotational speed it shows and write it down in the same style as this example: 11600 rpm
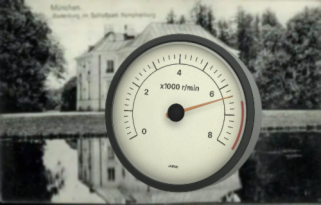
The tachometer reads 6400 rpm
